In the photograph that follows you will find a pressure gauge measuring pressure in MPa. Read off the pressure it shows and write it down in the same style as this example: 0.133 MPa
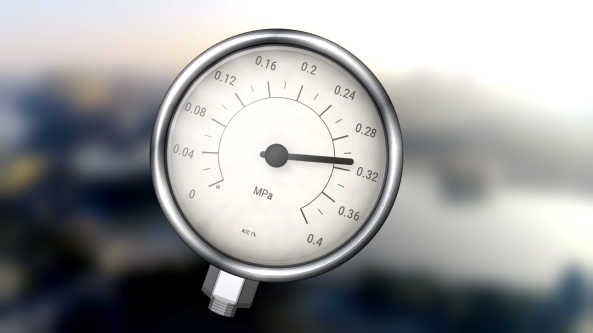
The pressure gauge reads 0.31 MPa
